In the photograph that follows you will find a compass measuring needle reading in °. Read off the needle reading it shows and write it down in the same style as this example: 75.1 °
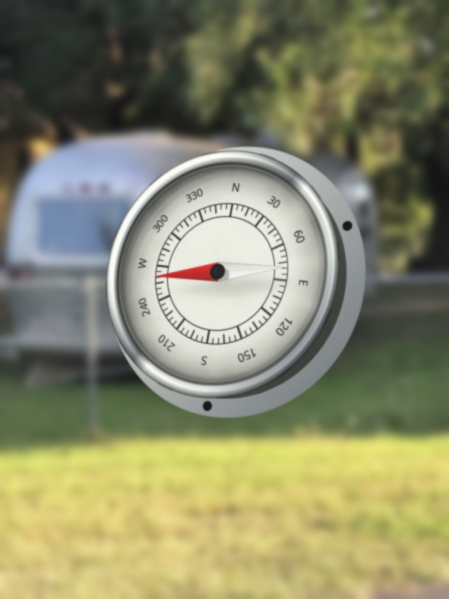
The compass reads 260 °
